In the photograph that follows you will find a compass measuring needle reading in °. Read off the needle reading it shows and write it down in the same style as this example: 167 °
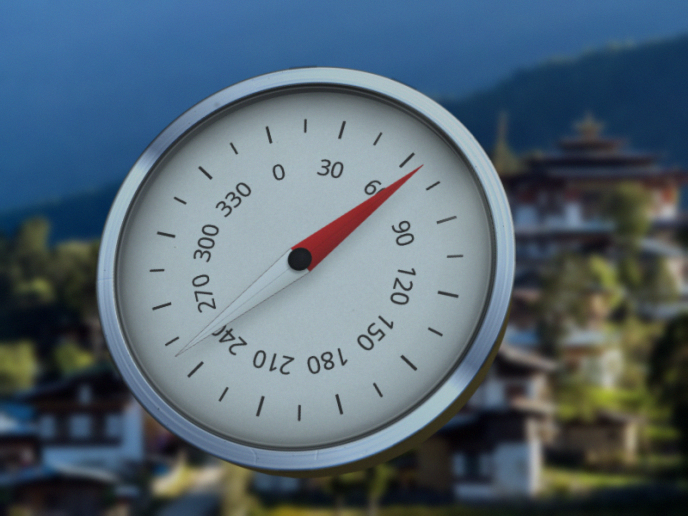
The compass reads 67.5 °
